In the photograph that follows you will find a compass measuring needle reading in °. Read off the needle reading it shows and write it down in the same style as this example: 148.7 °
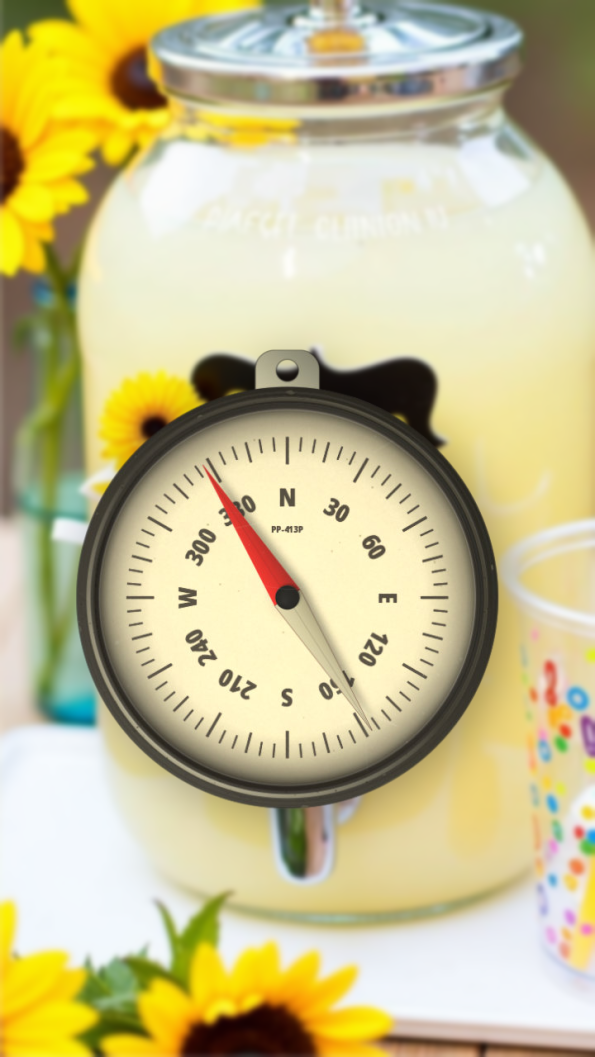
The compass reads 327.5 °
